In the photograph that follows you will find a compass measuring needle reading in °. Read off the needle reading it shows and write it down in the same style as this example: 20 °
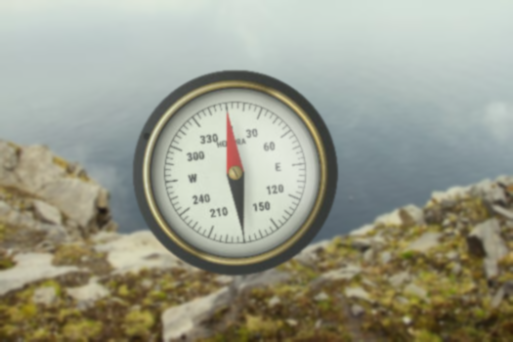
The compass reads 0 °
